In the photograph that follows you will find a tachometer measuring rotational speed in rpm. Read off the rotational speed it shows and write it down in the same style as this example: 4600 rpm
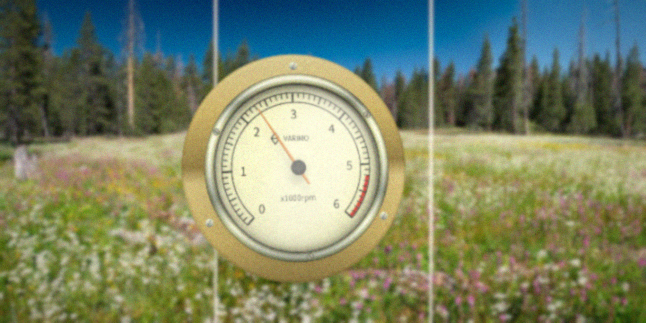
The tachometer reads 2300 rpm
